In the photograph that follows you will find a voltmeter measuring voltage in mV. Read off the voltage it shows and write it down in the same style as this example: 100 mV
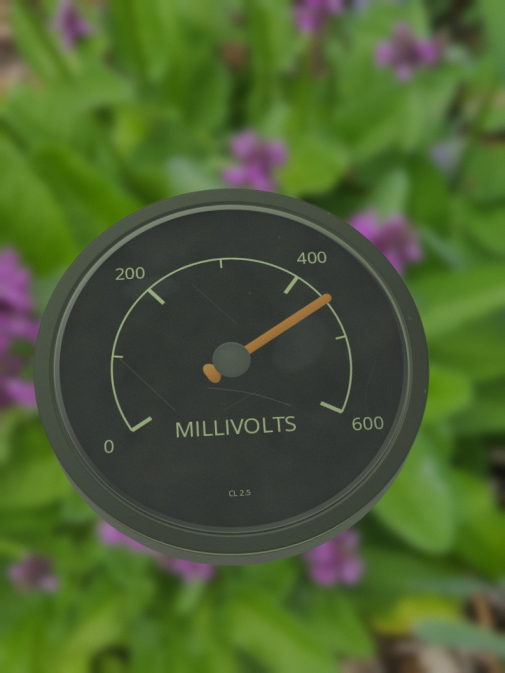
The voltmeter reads 450 mV
